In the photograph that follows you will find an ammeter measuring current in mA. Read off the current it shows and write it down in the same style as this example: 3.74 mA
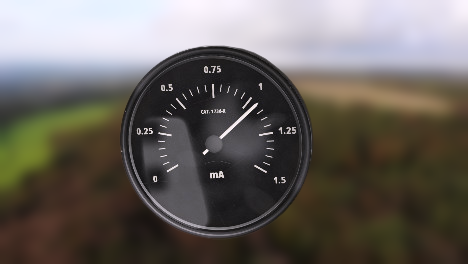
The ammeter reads 1.05 mA
